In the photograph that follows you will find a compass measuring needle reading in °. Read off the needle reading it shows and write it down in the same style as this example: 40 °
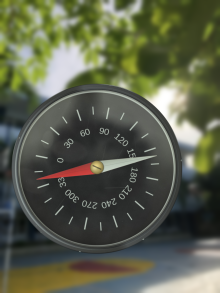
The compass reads 337.5 °
